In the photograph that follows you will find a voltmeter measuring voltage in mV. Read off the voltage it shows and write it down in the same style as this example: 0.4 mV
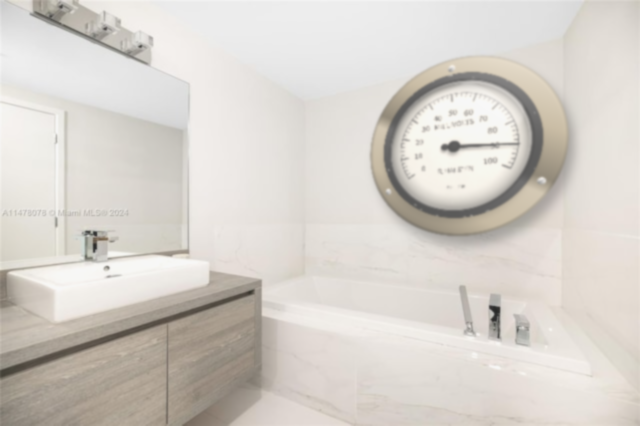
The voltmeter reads 90 mV
